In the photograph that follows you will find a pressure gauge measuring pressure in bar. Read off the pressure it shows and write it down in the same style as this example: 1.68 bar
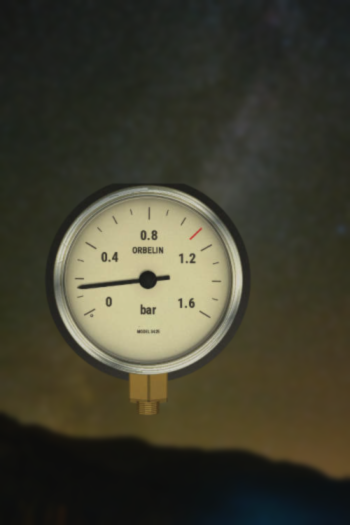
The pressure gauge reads 0.15 bar
